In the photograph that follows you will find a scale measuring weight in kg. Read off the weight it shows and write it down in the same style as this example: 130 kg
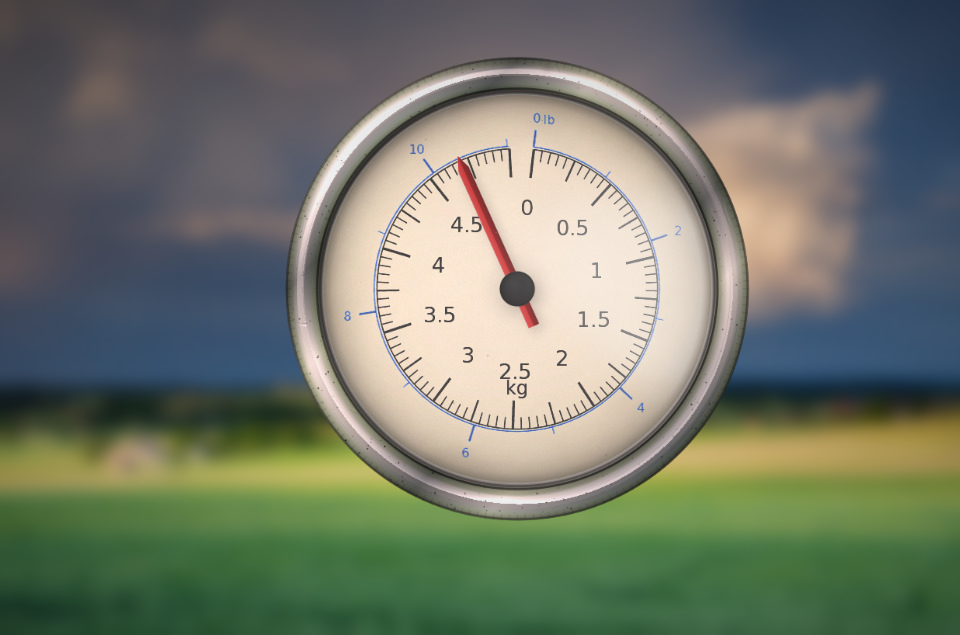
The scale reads 4.7 kg
